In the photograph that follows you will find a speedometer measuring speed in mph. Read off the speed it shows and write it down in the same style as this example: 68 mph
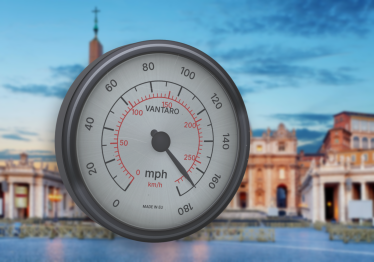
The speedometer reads 170 mph
